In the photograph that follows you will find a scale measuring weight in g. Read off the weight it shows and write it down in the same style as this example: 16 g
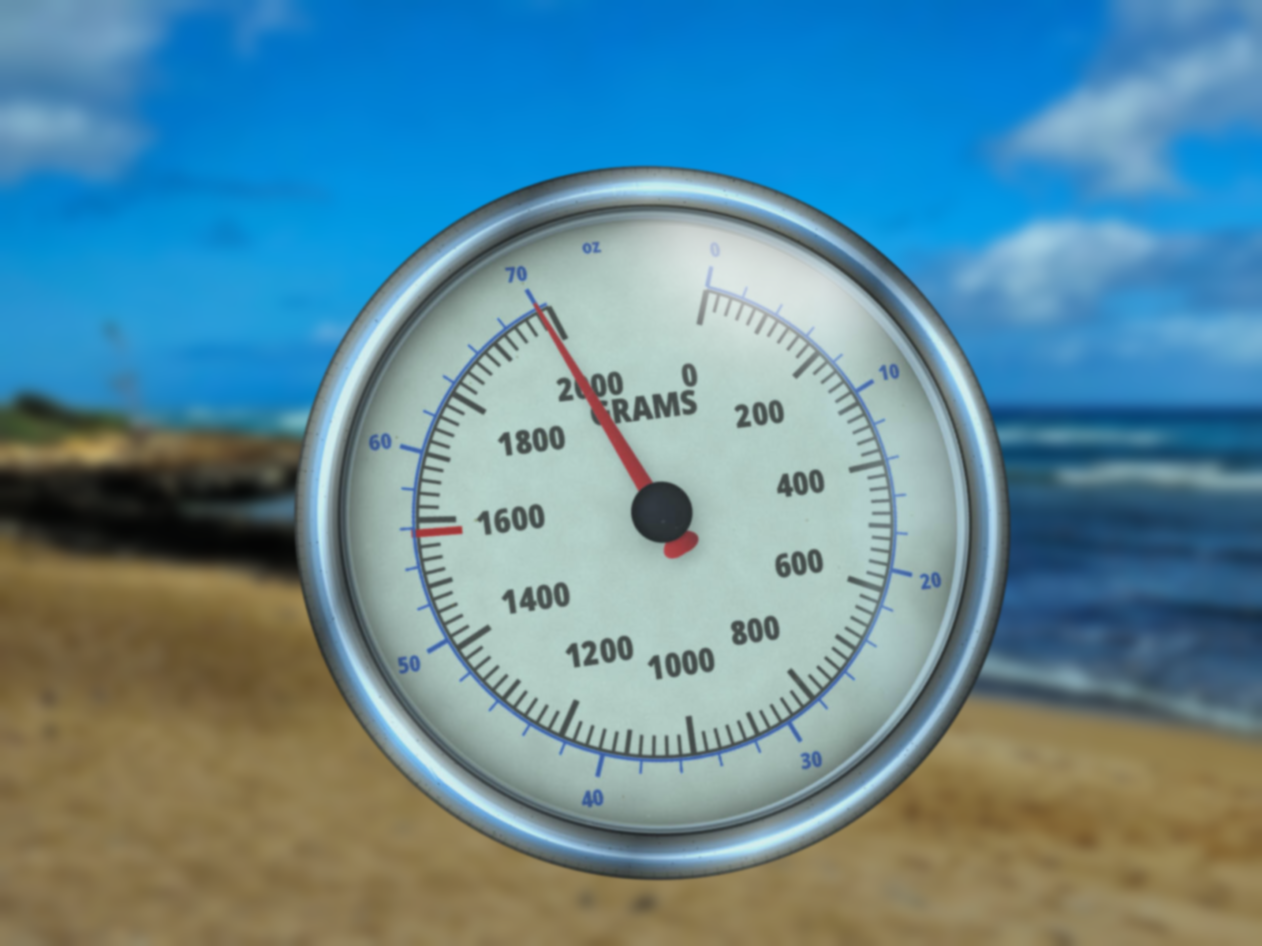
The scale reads 1980 g
